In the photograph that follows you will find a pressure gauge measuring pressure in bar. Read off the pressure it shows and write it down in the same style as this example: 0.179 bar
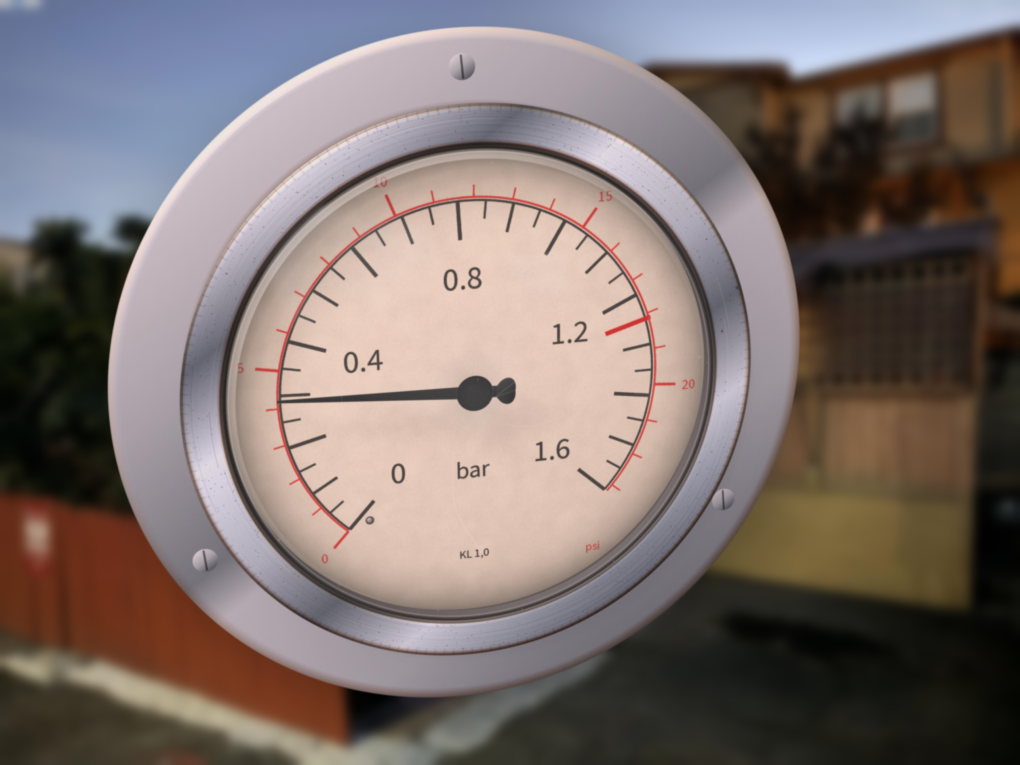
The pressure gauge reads 0.3 bar
